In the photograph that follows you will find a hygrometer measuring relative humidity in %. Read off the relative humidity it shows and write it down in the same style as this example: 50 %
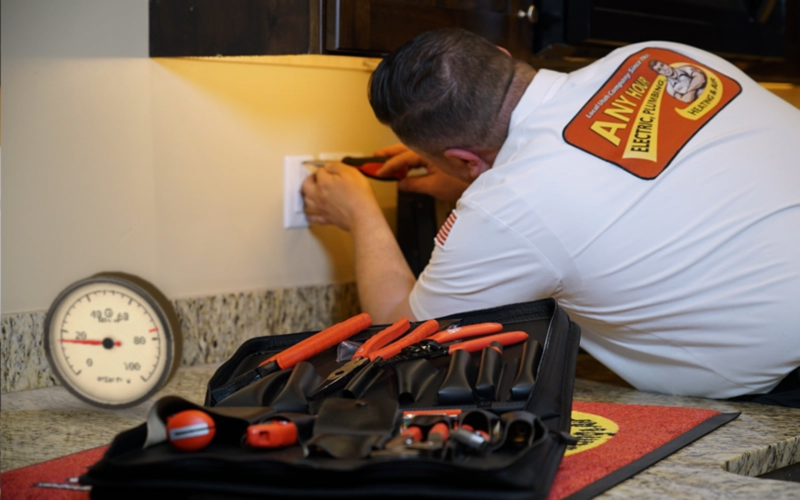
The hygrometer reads 16 %
